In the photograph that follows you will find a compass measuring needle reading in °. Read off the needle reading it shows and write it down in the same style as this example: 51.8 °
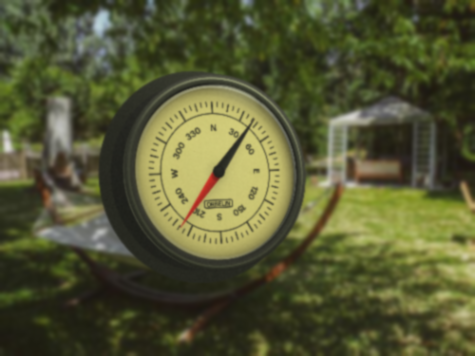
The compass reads 220 °
